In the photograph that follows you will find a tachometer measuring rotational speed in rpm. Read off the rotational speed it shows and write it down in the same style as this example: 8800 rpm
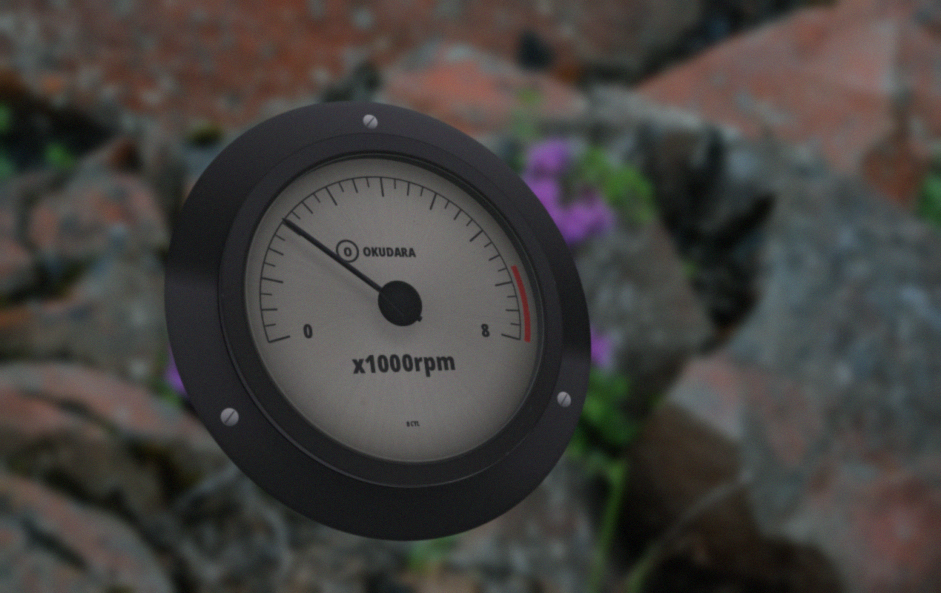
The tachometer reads 2000 rpm
